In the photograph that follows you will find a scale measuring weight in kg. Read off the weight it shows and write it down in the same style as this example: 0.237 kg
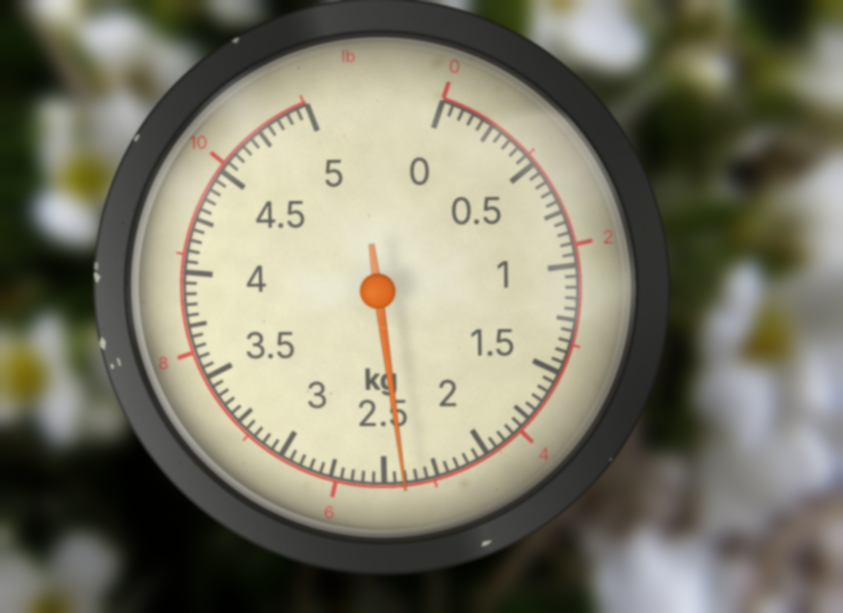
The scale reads 2.4 kg
